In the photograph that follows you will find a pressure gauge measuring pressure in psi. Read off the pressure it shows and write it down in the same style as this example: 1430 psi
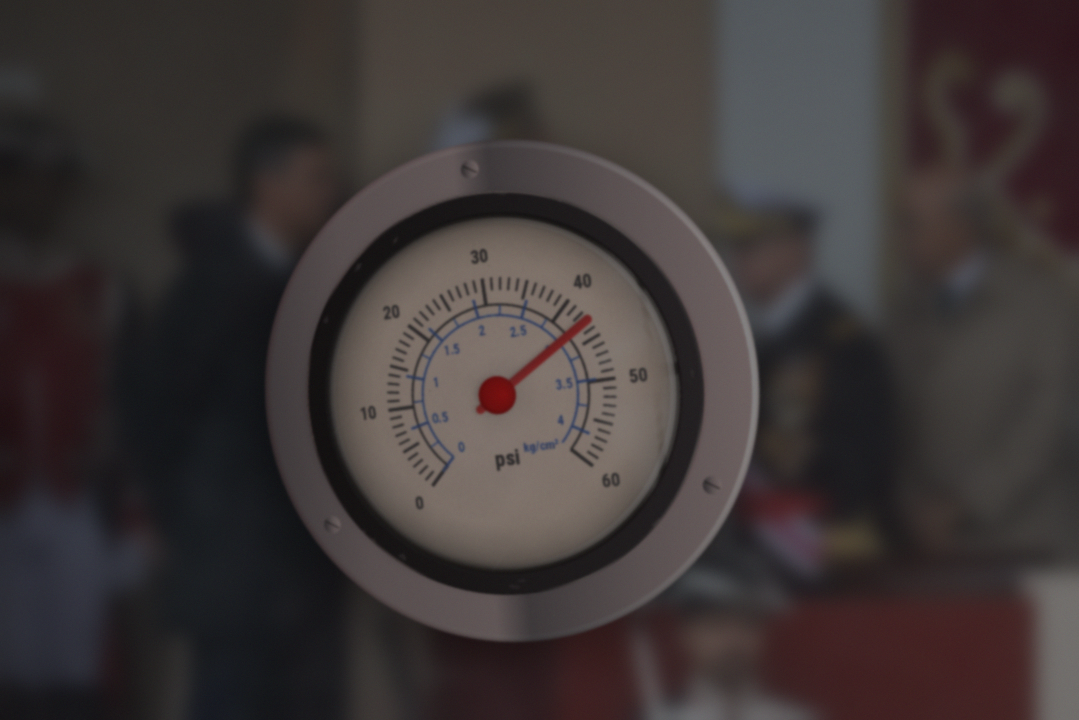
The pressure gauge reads 43 psi
